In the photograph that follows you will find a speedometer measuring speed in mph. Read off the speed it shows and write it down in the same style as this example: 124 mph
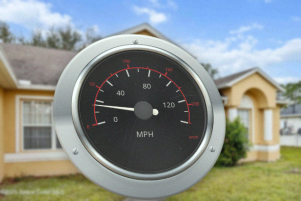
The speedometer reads 15 mph
